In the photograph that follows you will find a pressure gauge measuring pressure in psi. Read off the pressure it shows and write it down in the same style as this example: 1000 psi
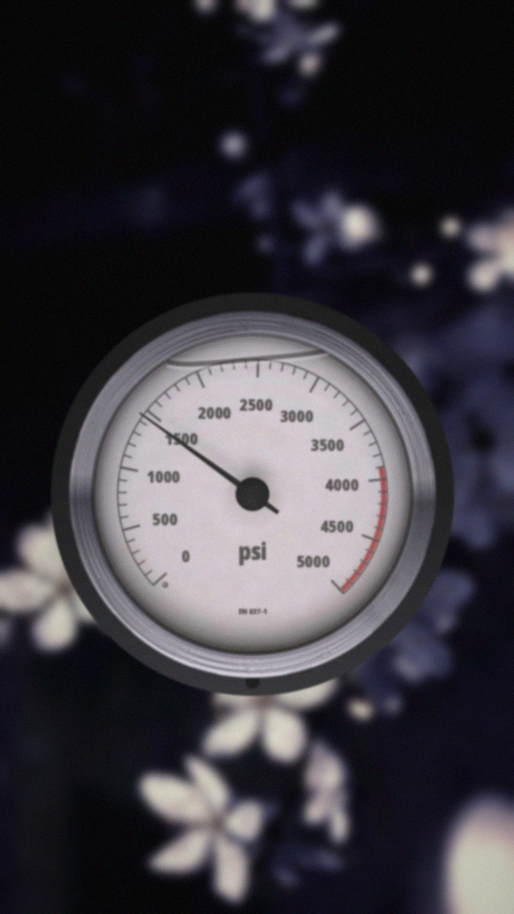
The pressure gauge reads 1450 psi
